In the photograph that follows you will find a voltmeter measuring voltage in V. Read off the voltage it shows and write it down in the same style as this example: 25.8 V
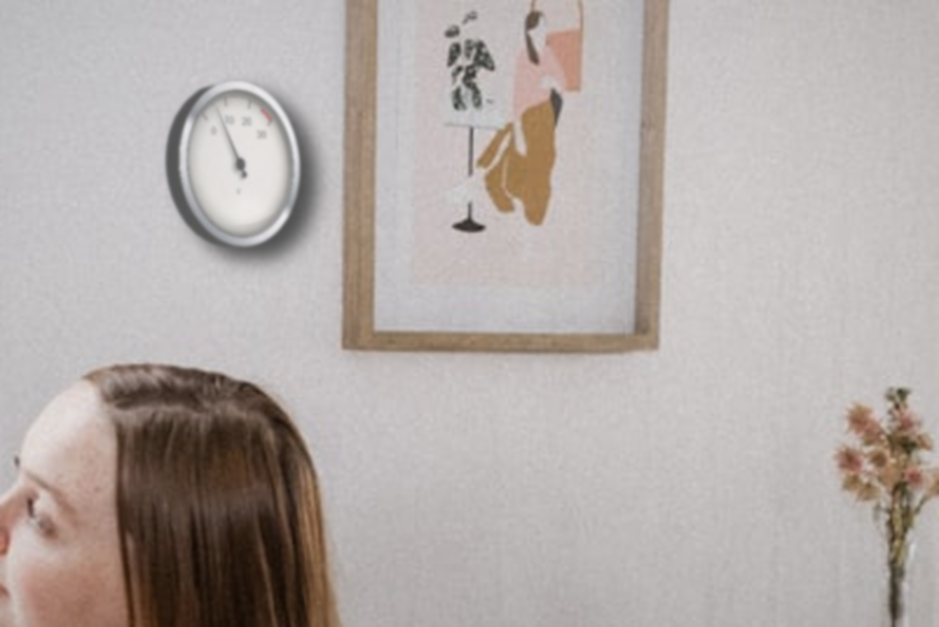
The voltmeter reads 5 V
